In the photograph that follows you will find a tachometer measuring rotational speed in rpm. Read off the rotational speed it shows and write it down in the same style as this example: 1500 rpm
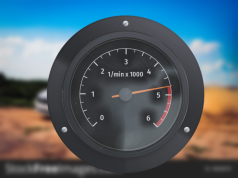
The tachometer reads 4750 rpm
